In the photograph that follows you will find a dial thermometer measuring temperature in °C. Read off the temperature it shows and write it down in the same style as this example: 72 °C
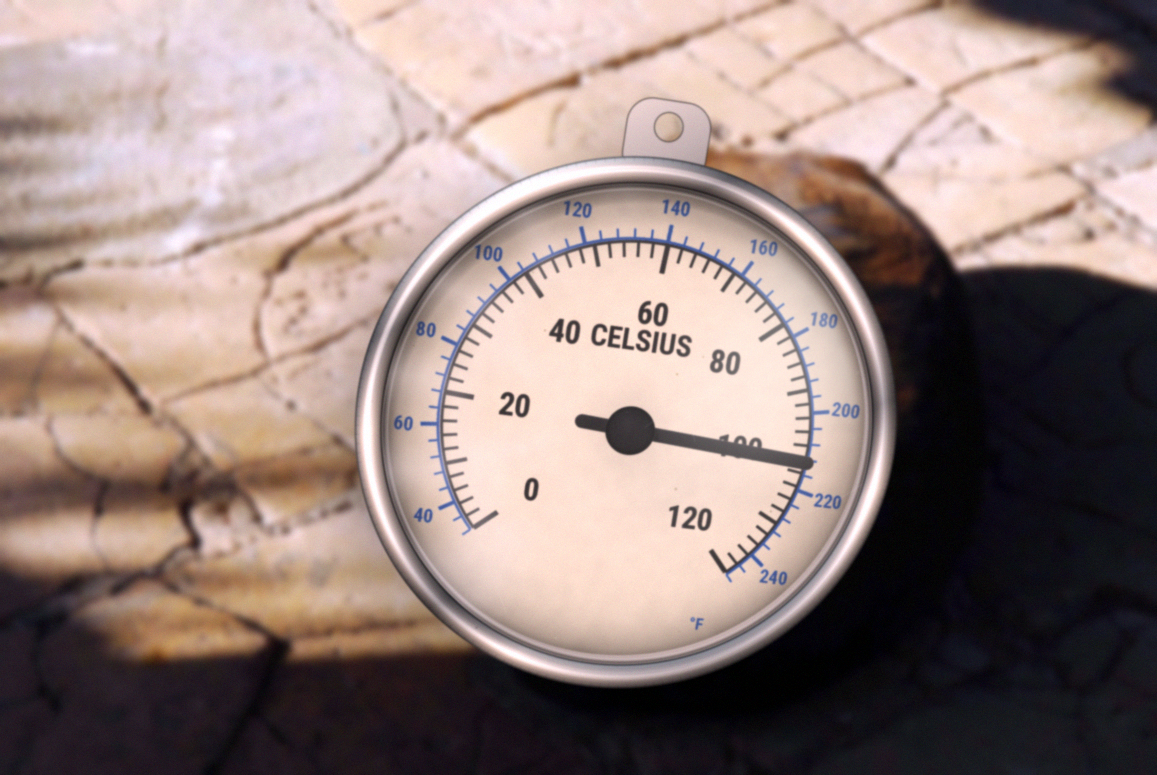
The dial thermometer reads 100 °C
